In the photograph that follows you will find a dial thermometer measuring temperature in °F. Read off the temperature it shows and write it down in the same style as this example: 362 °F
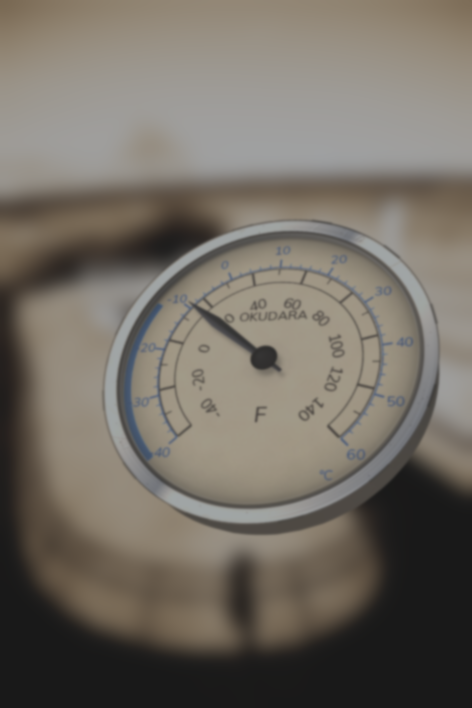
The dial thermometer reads 15 °F
